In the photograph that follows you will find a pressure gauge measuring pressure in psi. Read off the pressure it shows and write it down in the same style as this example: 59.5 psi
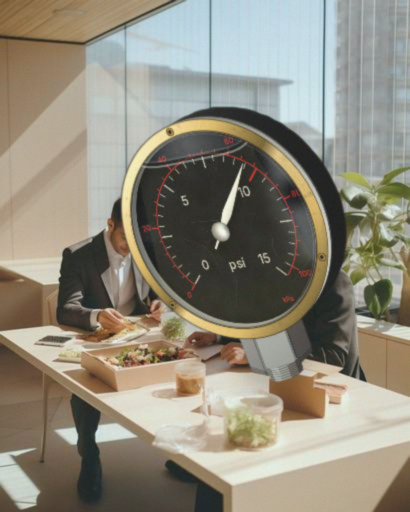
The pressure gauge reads 9.5 psi
